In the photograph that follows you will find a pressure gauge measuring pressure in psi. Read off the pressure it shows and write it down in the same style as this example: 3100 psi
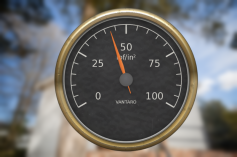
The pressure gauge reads 42.5 psi
